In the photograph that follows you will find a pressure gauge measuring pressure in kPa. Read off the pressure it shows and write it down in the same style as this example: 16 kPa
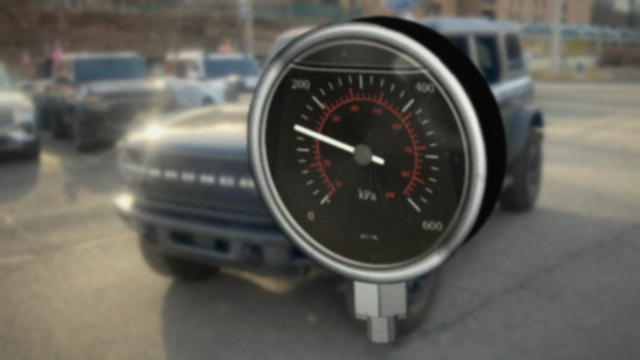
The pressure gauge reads 140 kPa
